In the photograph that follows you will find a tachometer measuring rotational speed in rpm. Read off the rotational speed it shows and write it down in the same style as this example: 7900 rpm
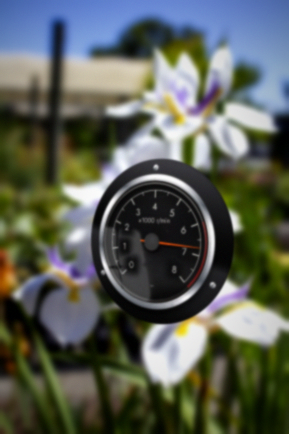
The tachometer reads 6750 rpm
